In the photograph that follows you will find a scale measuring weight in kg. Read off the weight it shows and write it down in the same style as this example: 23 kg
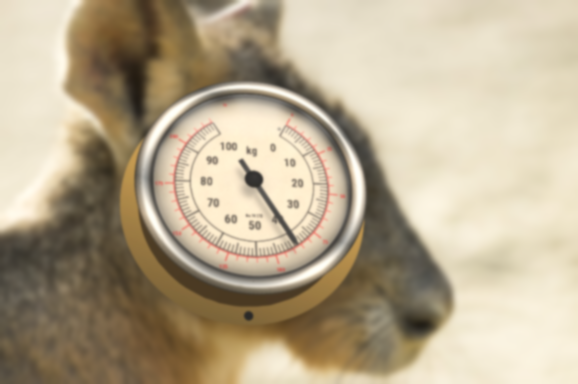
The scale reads 40 kg
